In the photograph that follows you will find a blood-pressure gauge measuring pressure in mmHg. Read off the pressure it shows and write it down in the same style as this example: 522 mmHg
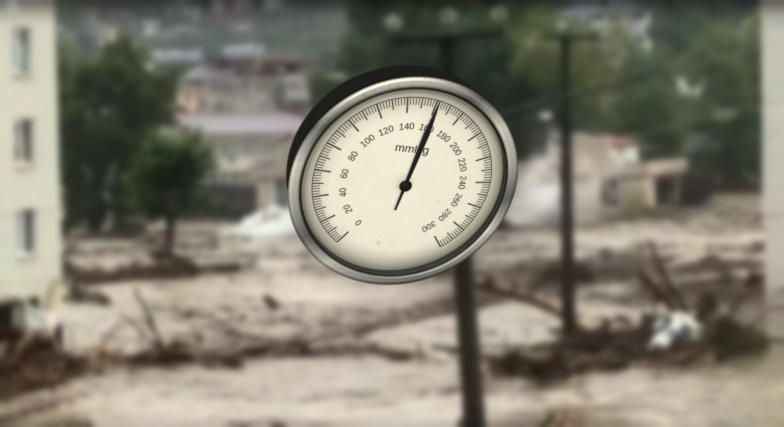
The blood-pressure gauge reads 160 mmHg
